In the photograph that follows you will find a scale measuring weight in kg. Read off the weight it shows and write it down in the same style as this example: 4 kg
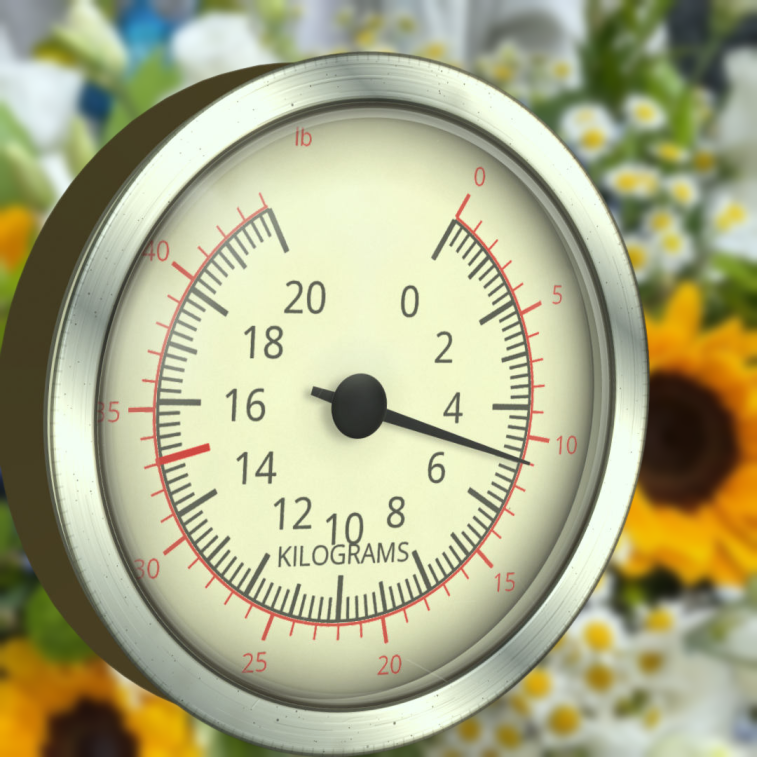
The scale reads 5 kg
